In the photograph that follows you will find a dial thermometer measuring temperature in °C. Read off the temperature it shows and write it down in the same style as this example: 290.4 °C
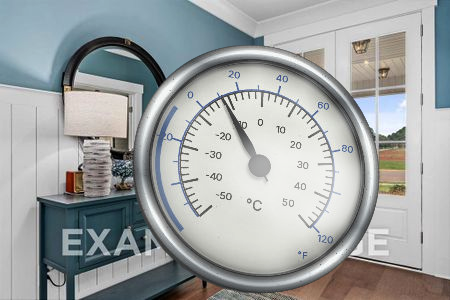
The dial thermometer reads -12 °C
